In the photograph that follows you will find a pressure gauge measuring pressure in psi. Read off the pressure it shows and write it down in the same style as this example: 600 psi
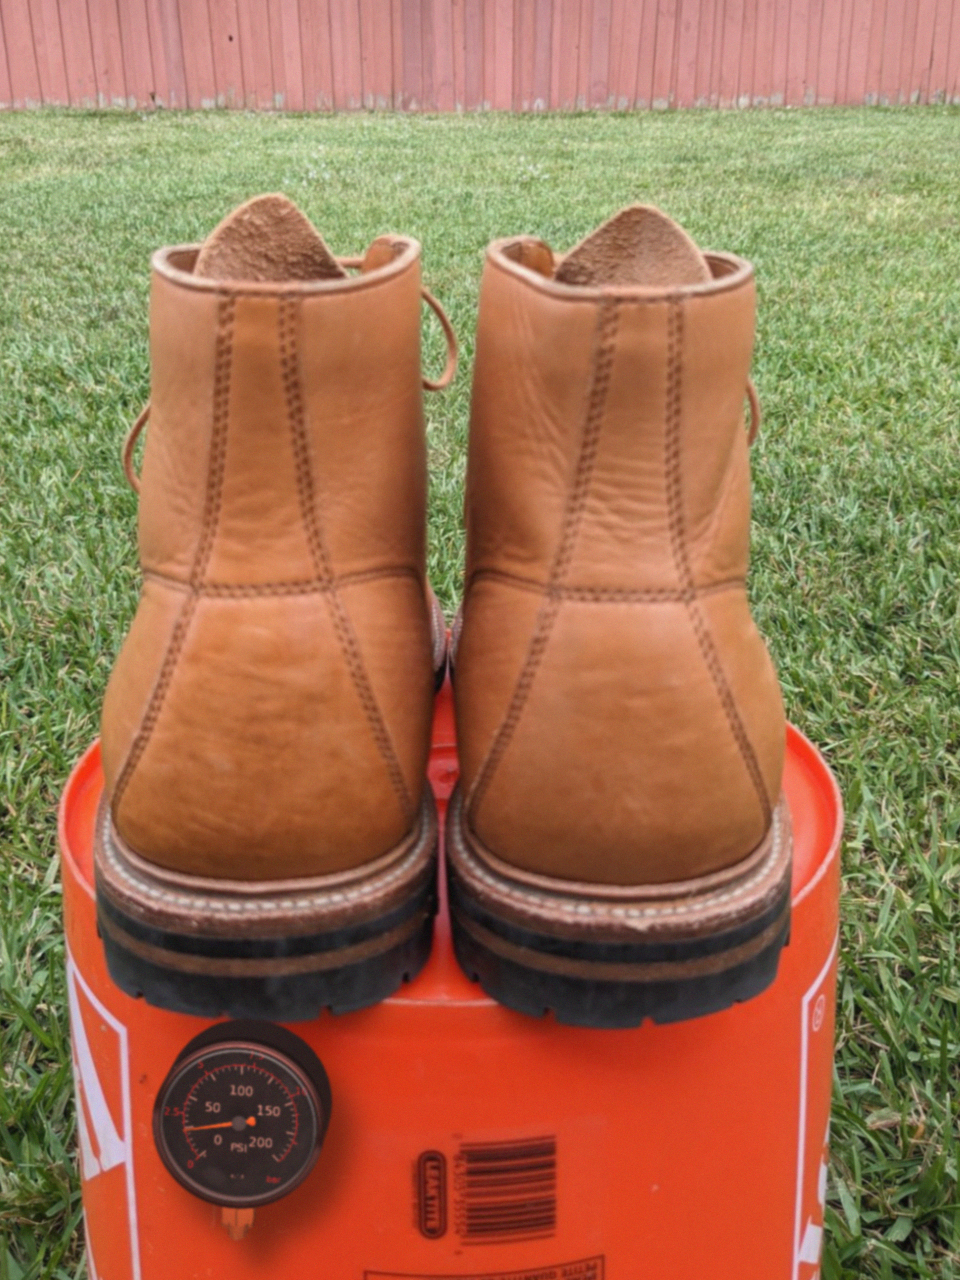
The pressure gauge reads 25 psi
